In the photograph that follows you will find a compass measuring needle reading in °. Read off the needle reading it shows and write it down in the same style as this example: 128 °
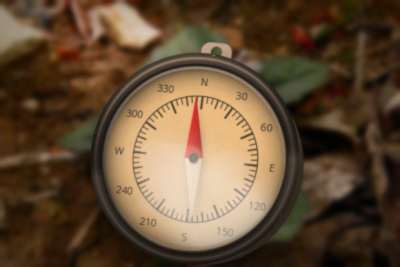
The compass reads 355 °
